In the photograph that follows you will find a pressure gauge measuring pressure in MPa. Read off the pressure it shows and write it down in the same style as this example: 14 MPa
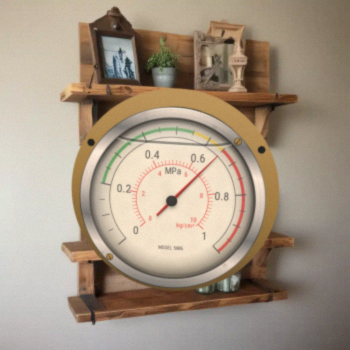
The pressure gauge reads 0.65 MPa
